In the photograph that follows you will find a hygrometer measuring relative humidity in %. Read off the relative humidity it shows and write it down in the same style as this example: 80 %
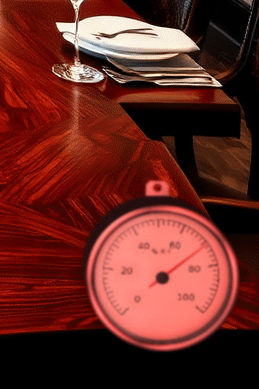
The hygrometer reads 70 %
